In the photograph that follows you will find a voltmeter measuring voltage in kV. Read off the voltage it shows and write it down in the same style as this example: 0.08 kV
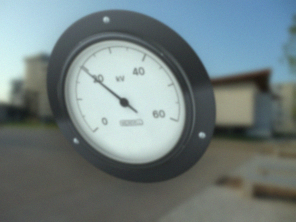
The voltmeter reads 20 kV
